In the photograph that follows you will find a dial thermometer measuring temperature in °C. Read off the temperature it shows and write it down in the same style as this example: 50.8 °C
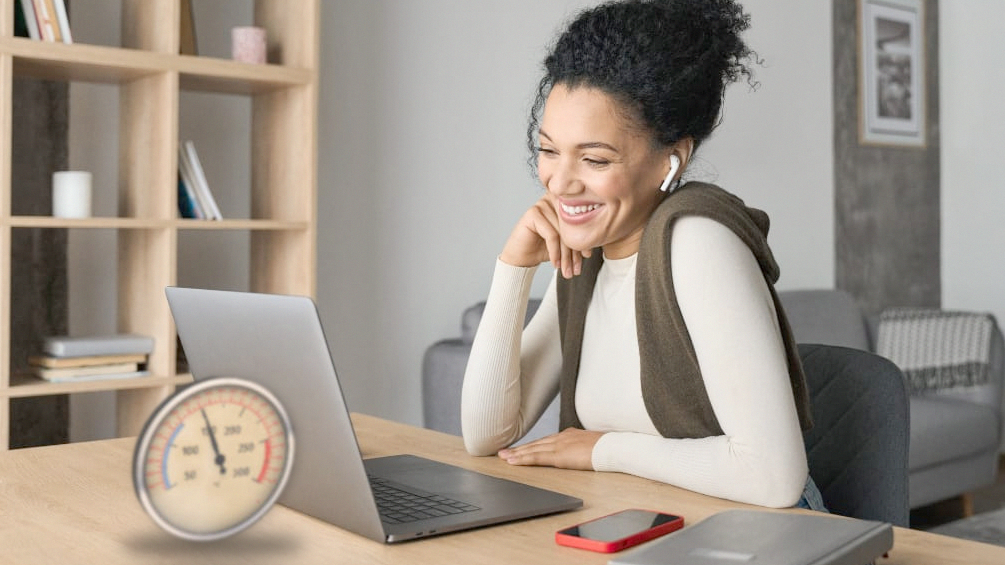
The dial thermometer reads 150 °C
